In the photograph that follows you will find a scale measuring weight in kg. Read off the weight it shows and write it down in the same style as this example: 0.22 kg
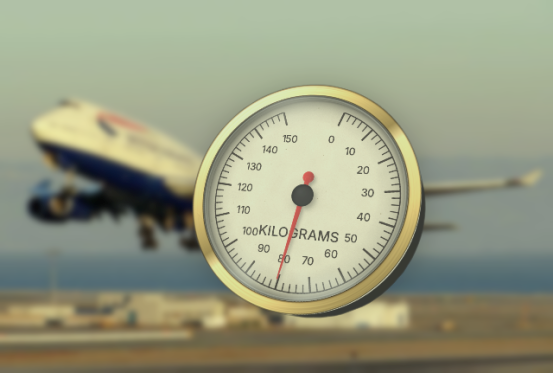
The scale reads 80 kg
